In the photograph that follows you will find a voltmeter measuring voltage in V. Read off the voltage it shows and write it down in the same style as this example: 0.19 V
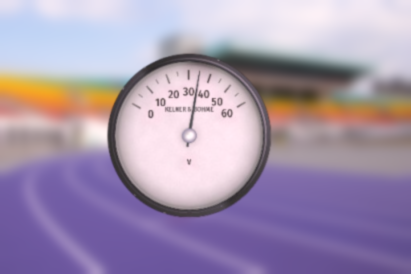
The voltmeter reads 35 V
